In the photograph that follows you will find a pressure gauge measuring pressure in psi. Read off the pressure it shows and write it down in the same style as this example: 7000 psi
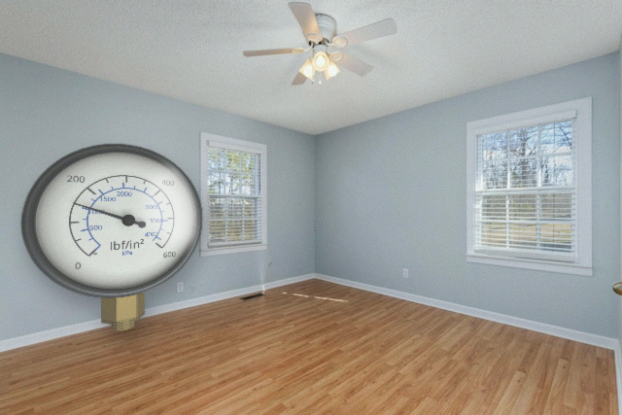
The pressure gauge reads 150 psi
